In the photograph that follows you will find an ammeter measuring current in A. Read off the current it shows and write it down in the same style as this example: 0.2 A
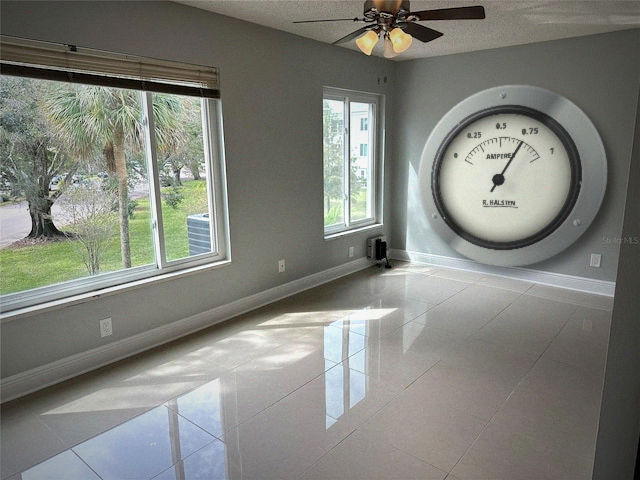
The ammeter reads 0.75 A
